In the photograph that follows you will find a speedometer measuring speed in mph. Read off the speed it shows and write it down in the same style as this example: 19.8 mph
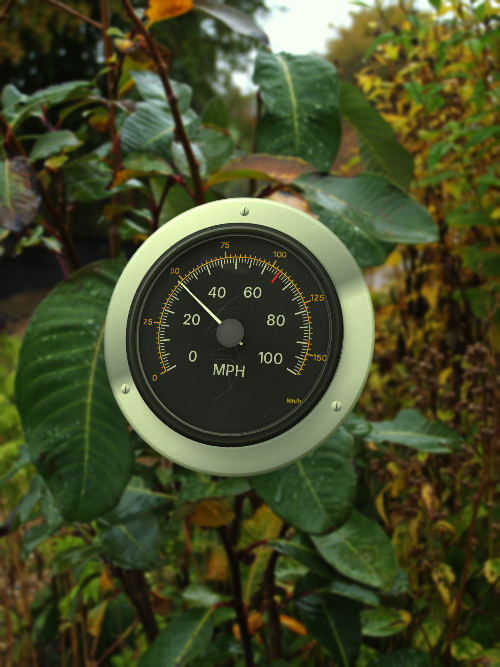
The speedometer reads 30 mph
